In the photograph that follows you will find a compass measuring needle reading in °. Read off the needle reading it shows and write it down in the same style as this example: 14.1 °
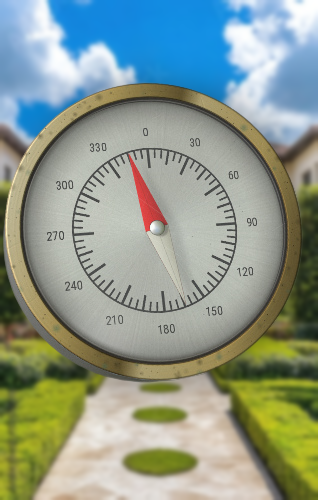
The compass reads 345 °
